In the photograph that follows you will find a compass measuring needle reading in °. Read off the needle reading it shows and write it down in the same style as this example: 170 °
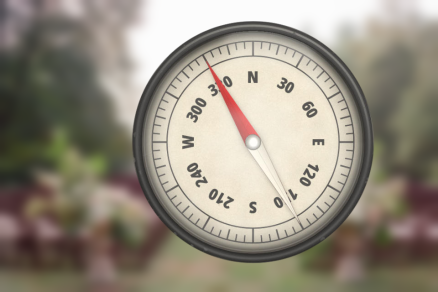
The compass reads 330 °
